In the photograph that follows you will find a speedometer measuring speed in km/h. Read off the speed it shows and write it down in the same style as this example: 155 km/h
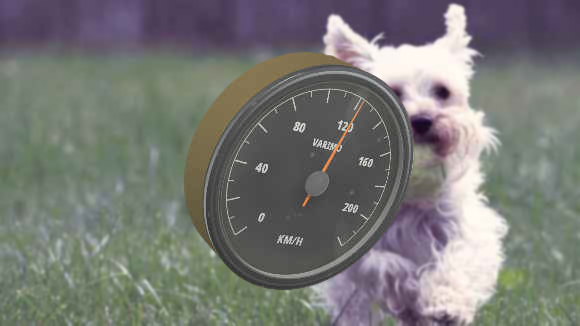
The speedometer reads 120 km/h
